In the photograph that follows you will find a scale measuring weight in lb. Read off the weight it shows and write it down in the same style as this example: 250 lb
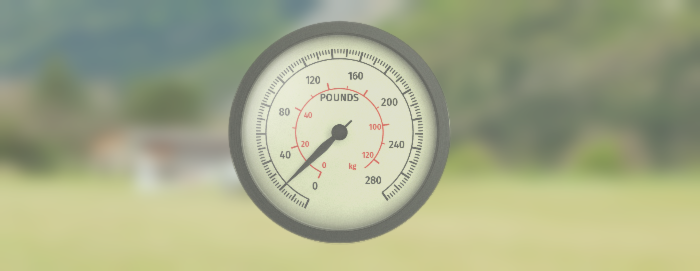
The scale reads 20 lb
